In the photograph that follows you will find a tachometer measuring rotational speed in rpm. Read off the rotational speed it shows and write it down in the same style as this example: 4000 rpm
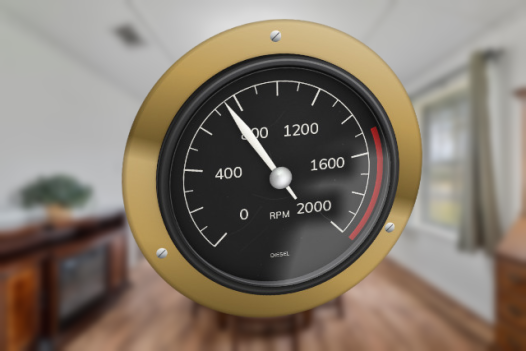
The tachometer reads 750 rpm
